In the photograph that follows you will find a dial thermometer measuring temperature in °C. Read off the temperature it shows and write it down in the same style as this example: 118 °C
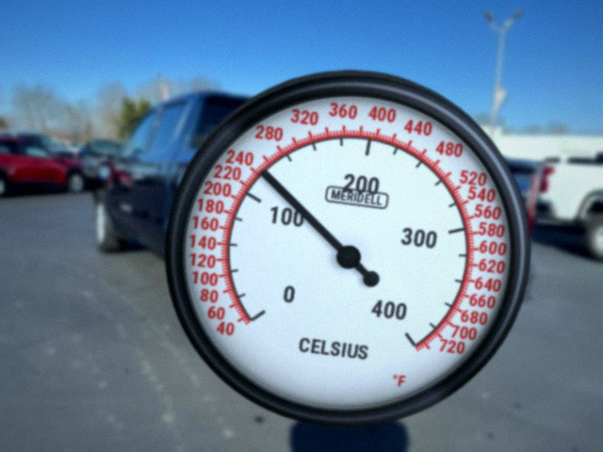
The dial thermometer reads 120 °C
